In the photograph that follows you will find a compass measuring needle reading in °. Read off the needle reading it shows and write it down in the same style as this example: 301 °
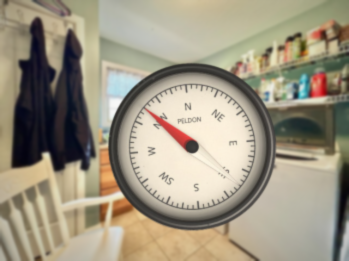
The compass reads 315 °
